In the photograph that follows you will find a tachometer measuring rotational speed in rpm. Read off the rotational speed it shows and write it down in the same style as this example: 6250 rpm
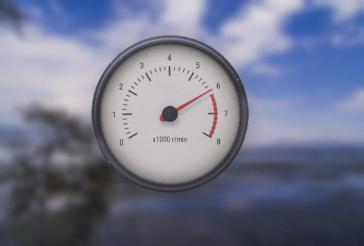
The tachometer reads 6000 rpm
